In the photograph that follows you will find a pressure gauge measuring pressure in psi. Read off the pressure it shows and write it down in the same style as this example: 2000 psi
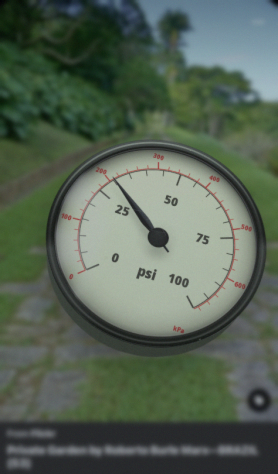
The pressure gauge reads 30 psi
